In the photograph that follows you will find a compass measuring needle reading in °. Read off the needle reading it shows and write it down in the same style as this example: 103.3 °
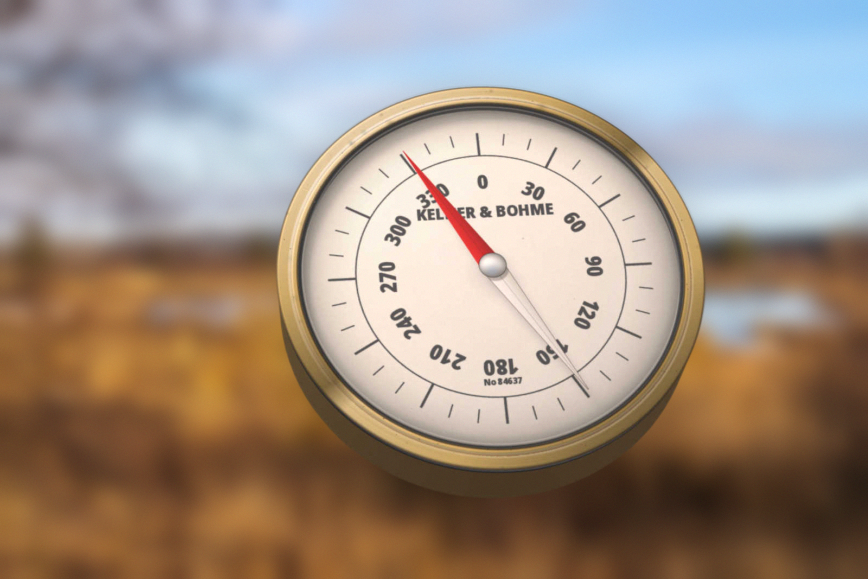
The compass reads 330 °
